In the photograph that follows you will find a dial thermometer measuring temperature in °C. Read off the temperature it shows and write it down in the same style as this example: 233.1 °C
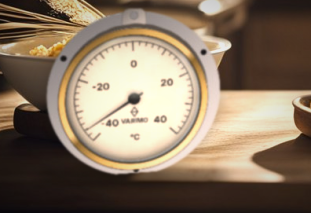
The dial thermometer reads -36 °C
